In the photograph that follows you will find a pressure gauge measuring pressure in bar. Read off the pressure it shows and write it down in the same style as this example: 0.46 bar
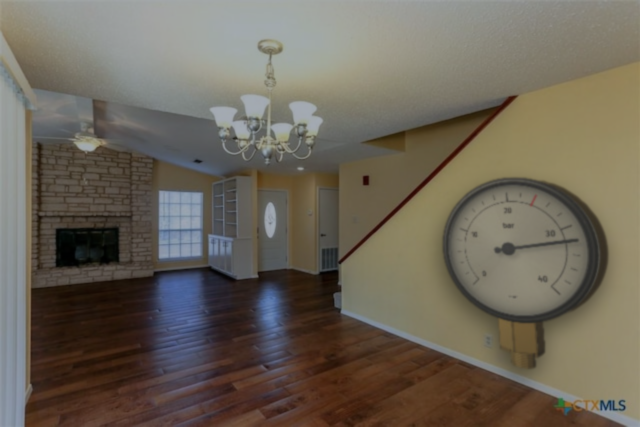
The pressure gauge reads 32 bar
